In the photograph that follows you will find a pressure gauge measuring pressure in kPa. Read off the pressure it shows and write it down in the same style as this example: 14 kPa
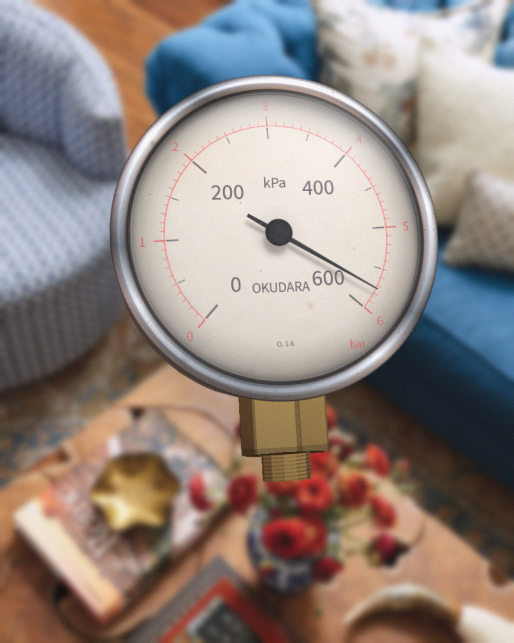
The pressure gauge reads 575 kPa
